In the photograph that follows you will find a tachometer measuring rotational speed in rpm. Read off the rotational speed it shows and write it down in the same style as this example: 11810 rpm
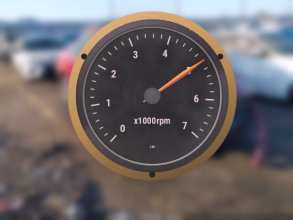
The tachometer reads 5000 rpm
